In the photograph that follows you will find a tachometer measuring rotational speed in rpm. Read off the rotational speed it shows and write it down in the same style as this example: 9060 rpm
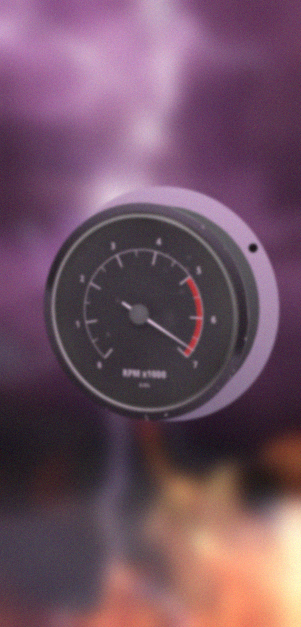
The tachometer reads 6750 rpm
